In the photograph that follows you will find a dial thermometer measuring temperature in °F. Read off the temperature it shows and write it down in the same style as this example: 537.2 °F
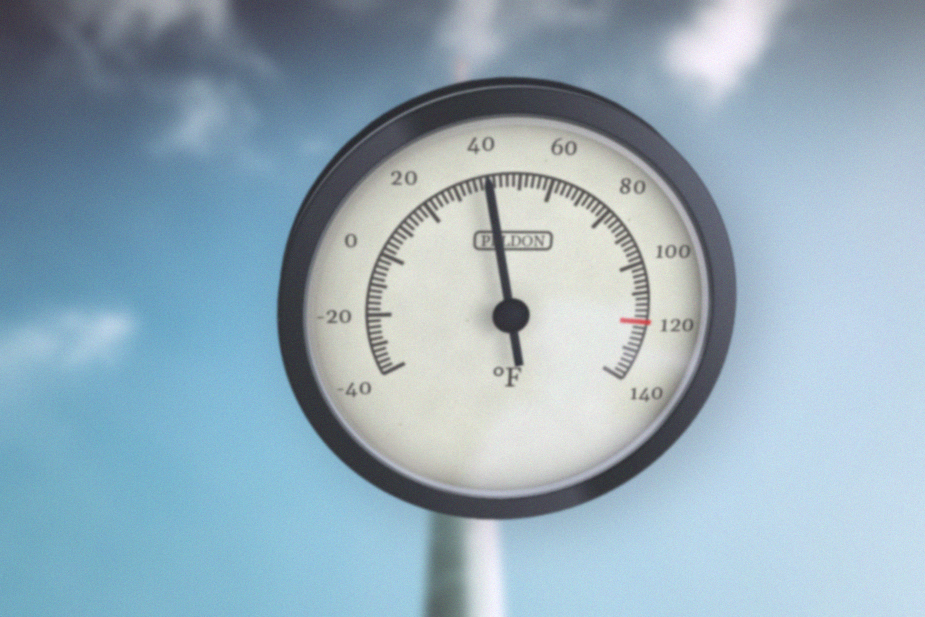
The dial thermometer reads 40 °F
